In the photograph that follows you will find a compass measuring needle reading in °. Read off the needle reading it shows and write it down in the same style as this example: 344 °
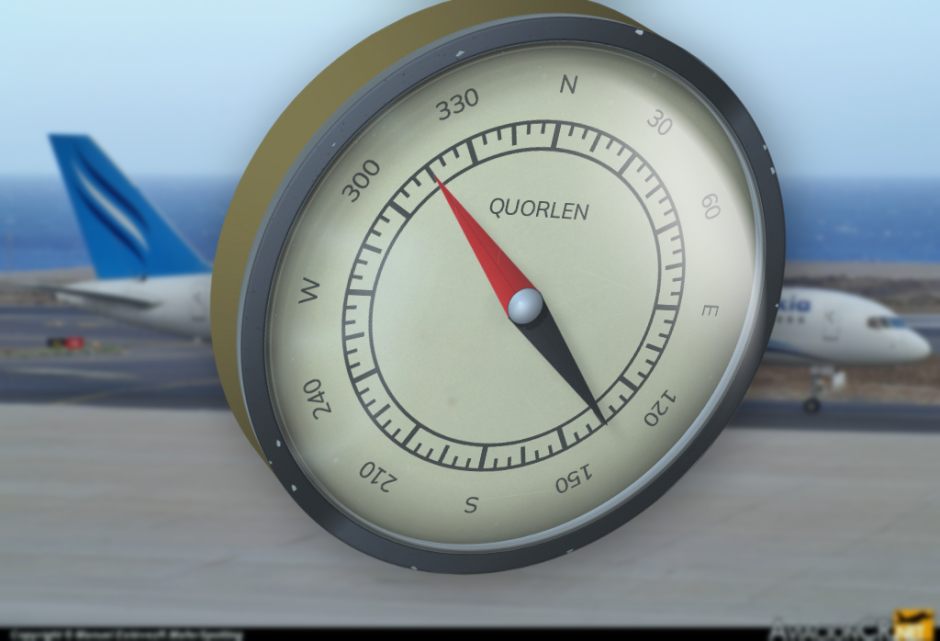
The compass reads 315 °
